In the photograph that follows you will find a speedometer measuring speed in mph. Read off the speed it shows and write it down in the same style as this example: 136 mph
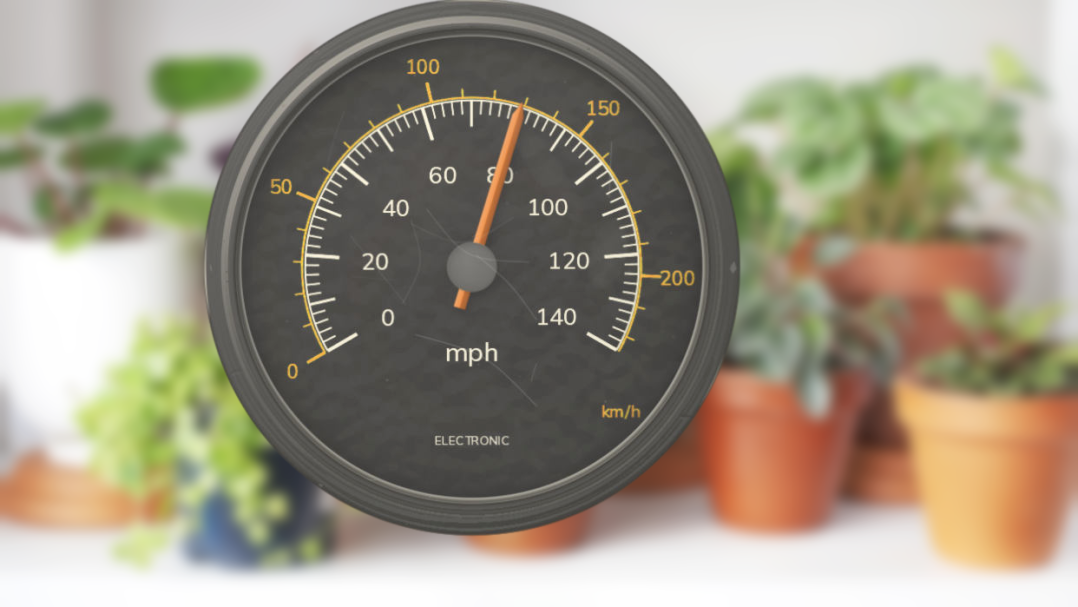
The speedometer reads 80 mph
